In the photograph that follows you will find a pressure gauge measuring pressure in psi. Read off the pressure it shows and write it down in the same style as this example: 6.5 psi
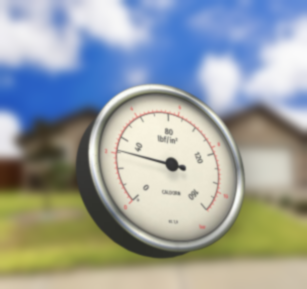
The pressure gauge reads 30 psi
